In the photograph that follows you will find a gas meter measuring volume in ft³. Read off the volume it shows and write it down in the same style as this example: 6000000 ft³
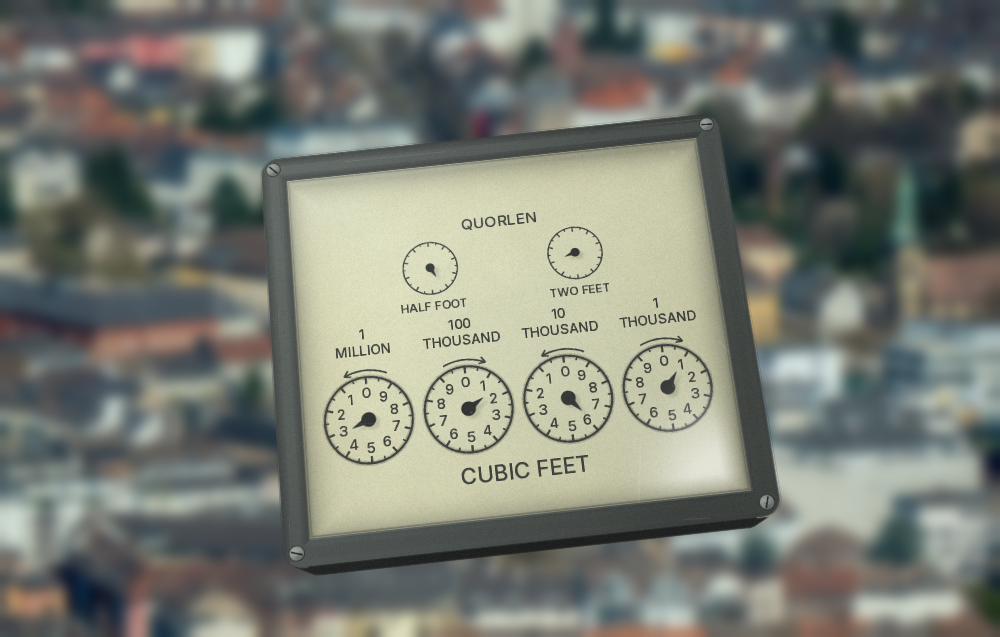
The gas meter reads 316100 ft³
